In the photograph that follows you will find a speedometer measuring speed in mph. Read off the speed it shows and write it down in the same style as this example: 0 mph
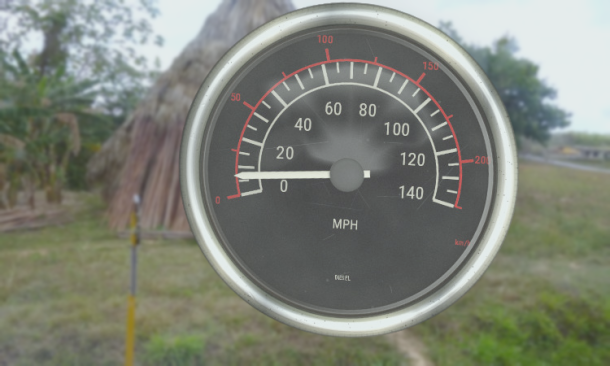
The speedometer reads 7.5 mph
